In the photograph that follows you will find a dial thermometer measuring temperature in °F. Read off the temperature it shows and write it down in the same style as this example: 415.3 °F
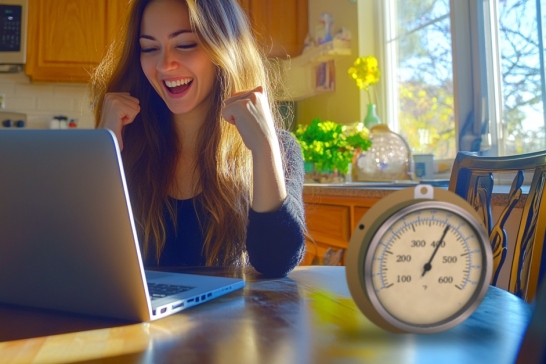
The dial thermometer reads 400 °F
